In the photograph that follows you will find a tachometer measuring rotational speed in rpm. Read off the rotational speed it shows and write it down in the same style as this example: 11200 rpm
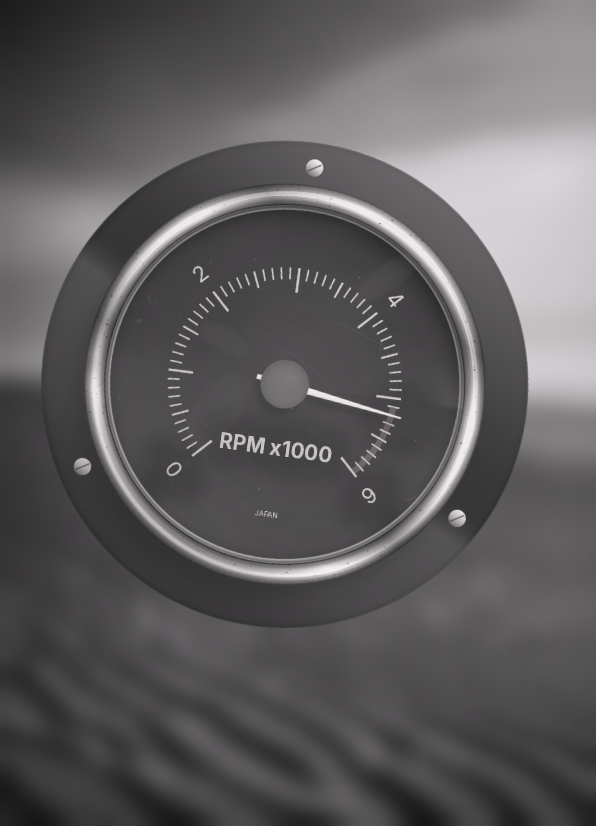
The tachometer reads 5200 rpm
